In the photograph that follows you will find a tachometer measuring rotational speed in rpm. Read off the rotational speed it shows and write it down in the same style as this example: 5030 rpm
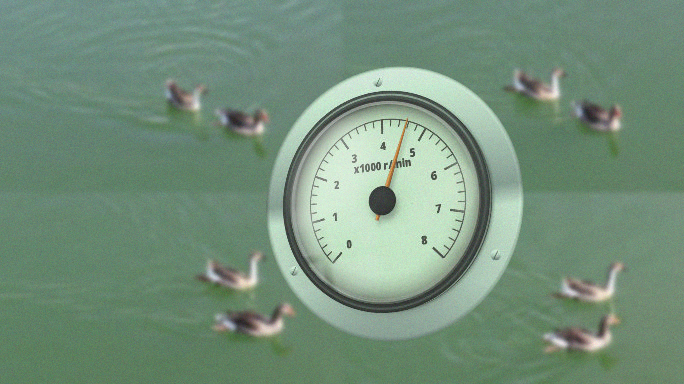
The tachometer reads 4600 rpm
